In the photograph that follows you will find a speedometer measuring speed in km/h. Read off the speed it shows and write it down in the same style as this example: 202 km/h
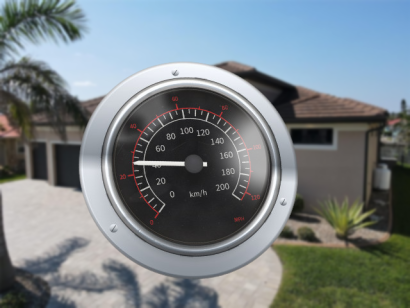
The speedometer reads 40 km/h
